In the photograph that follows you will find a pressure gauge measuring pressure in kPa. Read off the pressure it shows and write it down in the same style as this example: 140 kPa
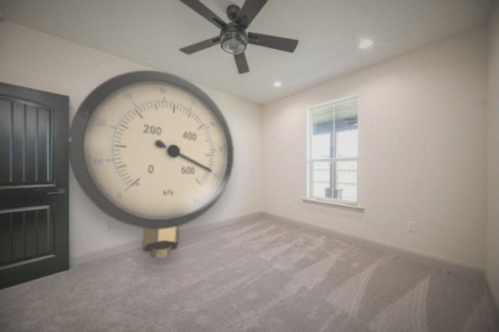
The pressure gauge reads 550 kPa
